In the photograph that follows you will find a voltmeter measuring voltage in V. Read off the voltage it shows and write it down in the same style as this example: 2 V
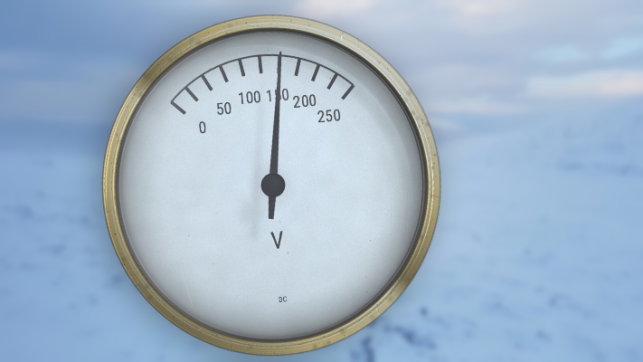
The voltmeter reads 150 V
